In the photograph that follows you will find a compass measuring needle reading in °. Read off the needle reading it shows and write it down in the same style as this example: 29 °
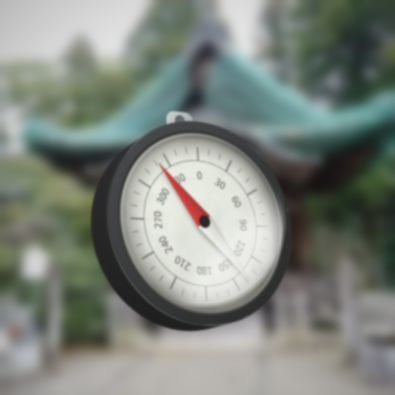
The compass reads 320 °
